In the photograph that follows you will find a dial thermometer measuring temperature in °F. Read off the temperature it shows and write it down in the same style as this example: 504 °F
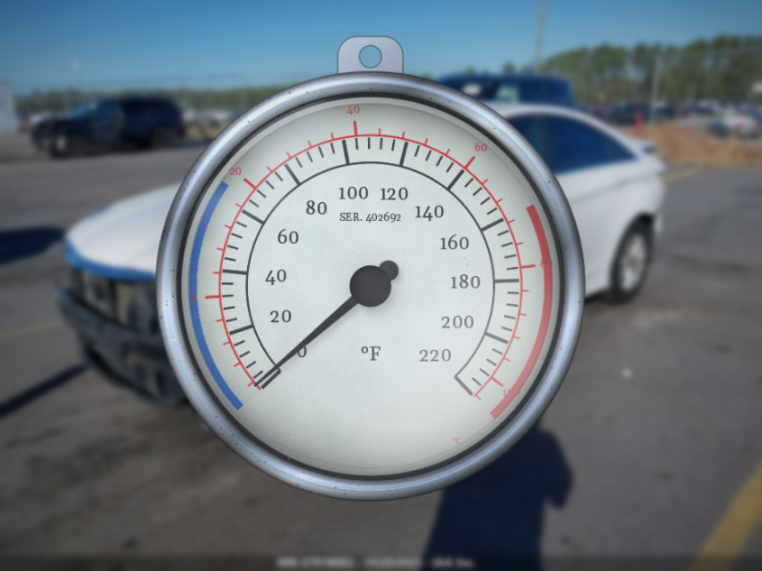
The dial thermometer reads 2 °F
